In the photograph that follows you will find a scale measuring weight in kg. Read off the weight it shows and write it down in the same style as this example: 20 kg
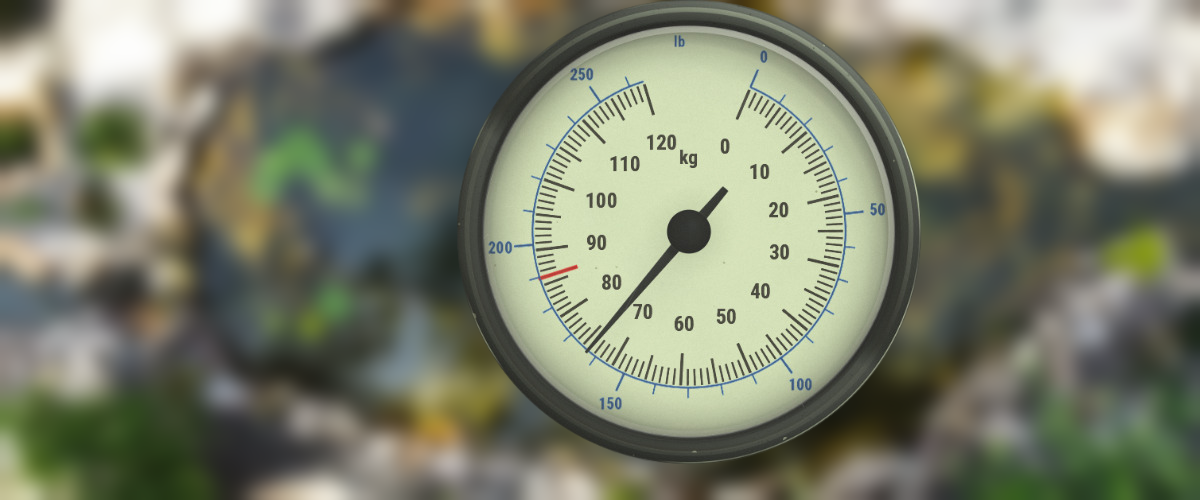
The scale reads 74 kg
